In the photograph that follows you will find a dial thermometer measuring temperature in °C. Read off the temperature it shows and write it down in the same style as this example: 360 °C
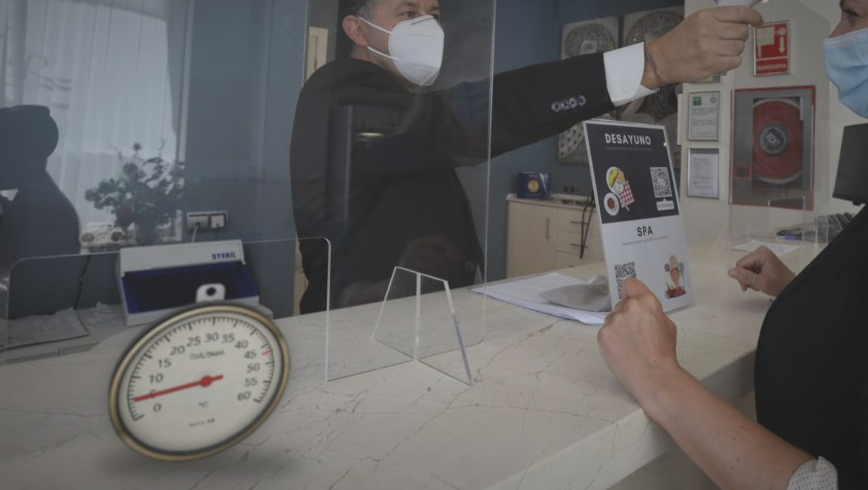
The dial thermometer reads 5 °C
